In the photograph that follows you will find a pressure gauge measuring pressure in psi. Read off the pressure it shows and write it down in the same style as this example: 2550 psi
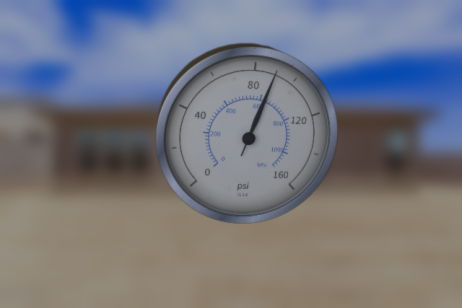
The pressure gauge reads 90 psi
